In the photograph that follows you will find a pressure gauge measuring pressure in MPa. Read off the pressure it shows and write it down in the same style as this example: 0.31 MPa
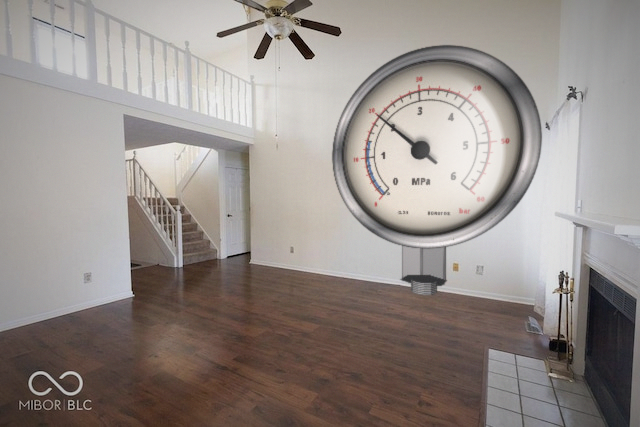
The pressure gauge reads 2 MPa
